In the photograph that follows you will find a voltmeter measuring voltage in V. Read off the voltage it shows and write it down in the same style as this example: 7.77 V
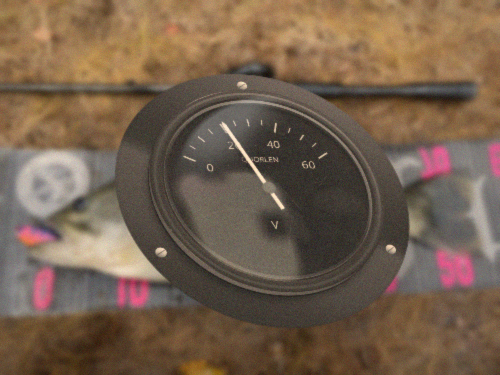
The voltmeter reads 20 V
